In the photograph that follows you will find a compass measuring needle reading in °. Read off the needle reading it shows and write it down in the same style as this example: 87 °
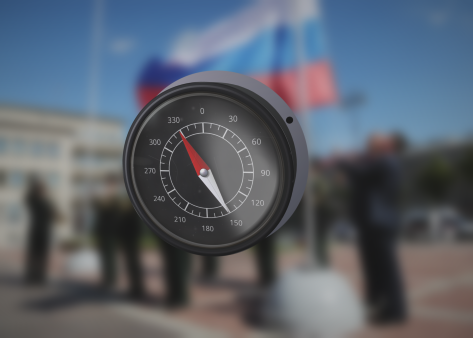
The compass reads 330 °
